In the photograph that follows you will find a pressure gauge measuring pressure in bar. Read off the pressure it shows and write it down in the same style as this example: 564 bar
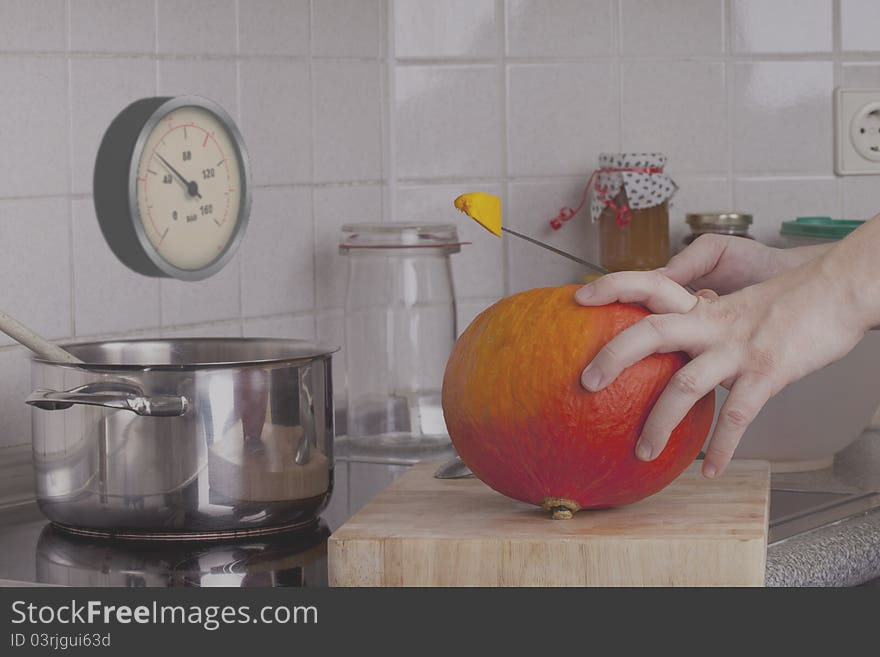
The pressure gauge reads 50 bar
